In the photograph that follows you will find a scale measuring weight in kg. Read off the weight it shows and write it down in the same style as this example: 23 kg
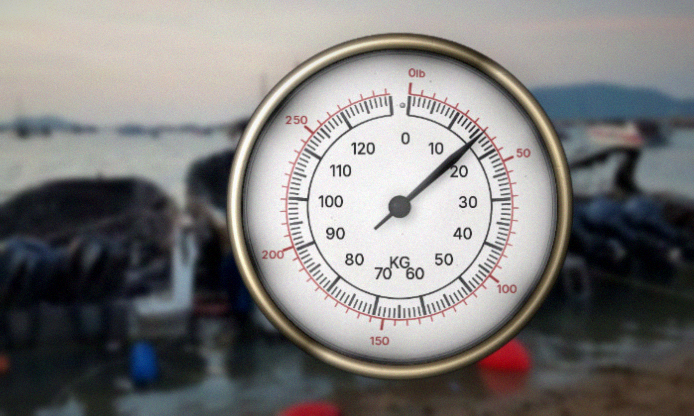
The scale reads 16 kg
